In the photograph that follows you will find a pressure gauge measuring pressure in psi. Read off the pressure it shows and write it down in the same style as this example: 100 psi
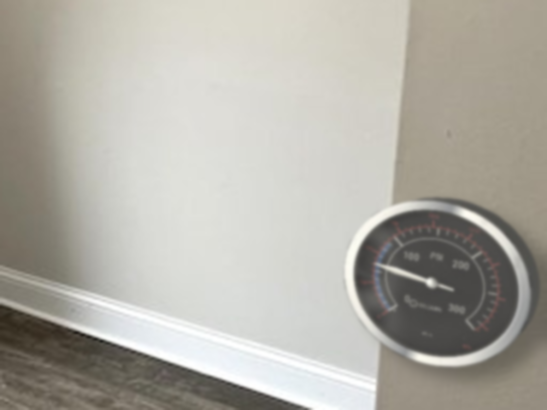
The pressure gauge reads 60 psi
